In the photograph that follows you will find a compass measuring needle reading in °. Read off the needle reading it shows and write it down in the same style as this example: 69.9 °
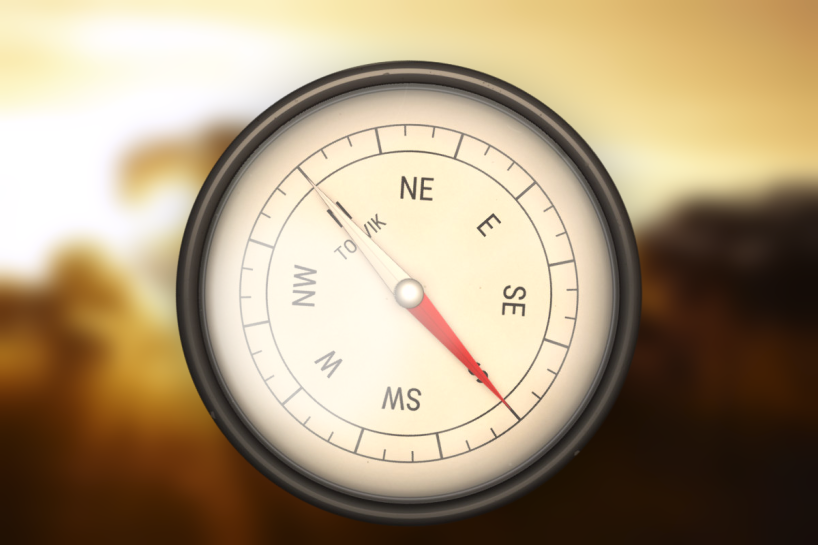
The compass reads 180 °
